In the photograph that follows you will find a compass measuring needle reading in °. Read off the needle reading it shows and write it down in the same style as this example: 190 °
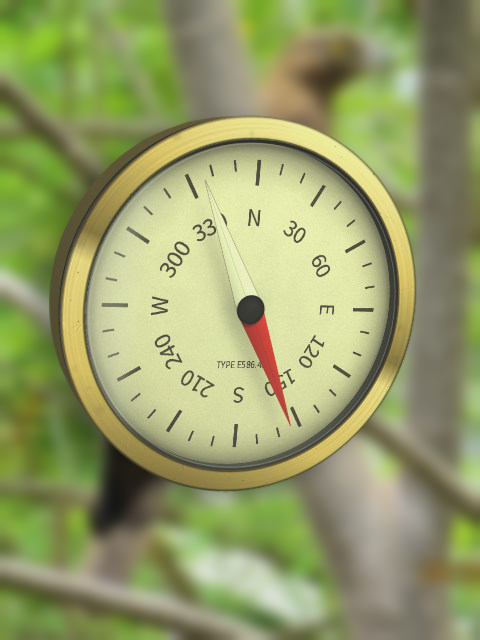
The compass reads 155 °
